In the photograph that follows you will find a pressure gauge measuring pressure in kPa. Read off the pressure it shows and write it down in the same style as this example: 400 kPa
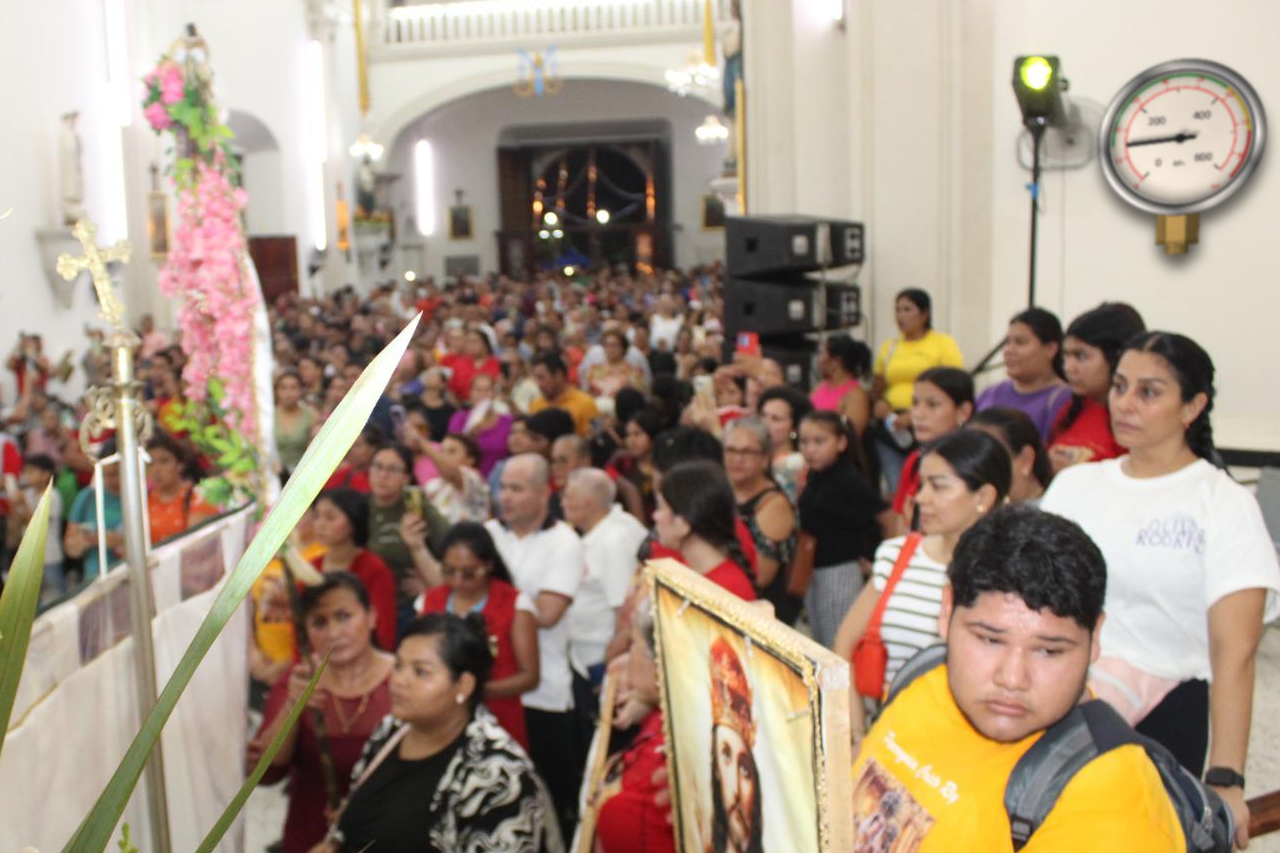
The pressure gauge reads 100 kPa
